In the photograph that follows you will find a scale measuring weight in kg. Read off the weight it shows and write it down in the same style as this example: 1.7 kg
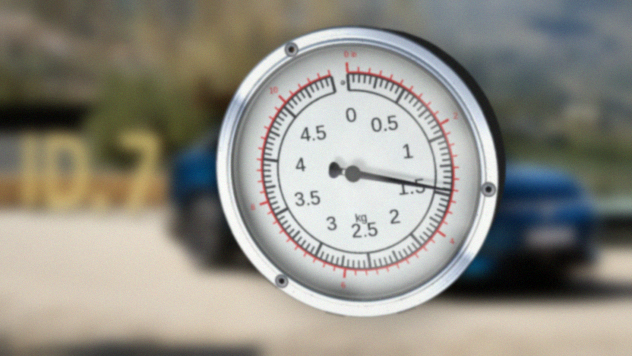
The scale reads 1.45 kg
